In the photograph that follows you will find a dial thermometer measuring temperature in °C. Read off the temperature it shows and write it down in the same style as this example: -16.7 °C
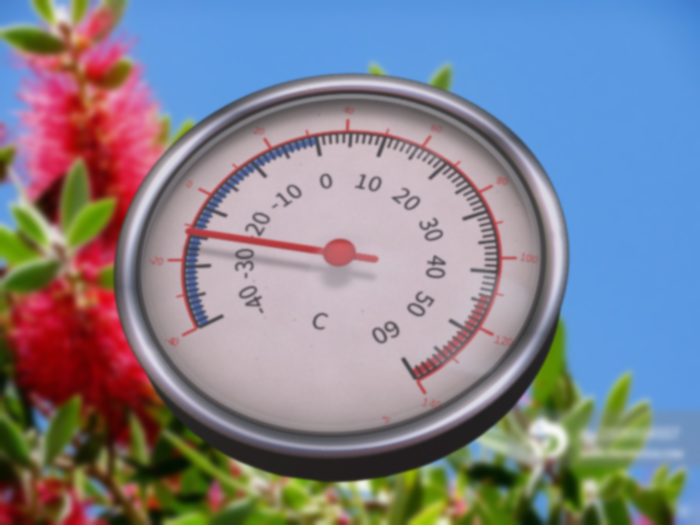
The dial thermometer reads -25 °C
